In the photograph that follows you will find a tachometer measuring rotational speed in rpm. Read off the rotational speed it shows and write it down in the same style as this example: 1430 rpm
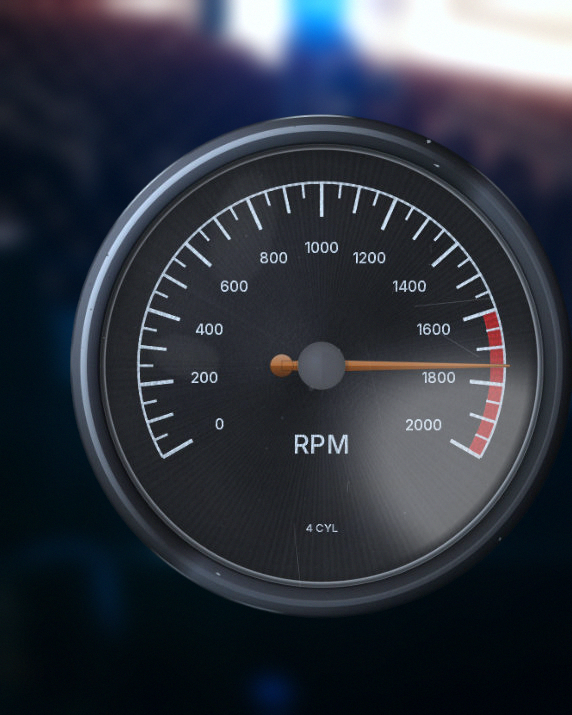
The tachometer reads 1750 rpm
